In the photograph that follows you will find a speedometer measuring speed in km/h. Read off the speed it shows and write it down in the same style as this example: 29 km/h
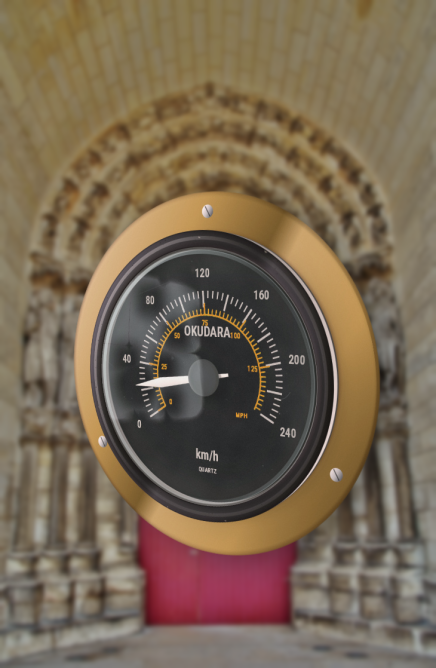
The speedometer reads 24 km/h
